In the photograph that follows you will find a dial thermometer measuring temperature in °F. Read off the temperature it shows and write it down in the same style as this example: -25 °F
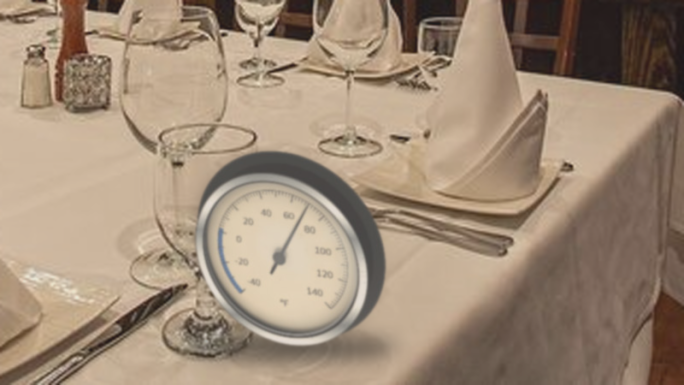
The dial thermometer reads 70 °F
